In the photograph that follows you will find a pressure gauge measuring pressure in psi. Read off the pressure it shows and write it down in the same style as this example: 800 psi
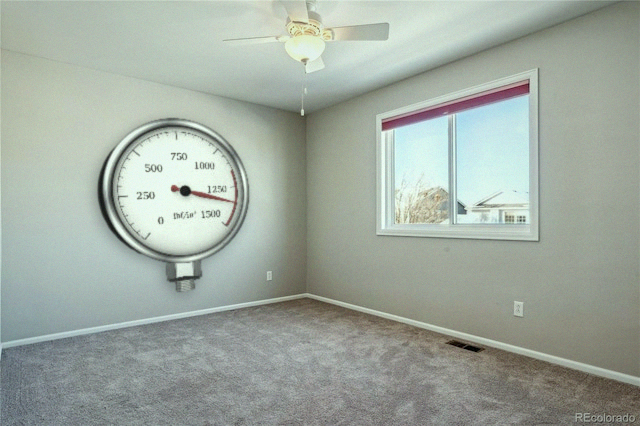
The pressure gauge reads 1350 psi
